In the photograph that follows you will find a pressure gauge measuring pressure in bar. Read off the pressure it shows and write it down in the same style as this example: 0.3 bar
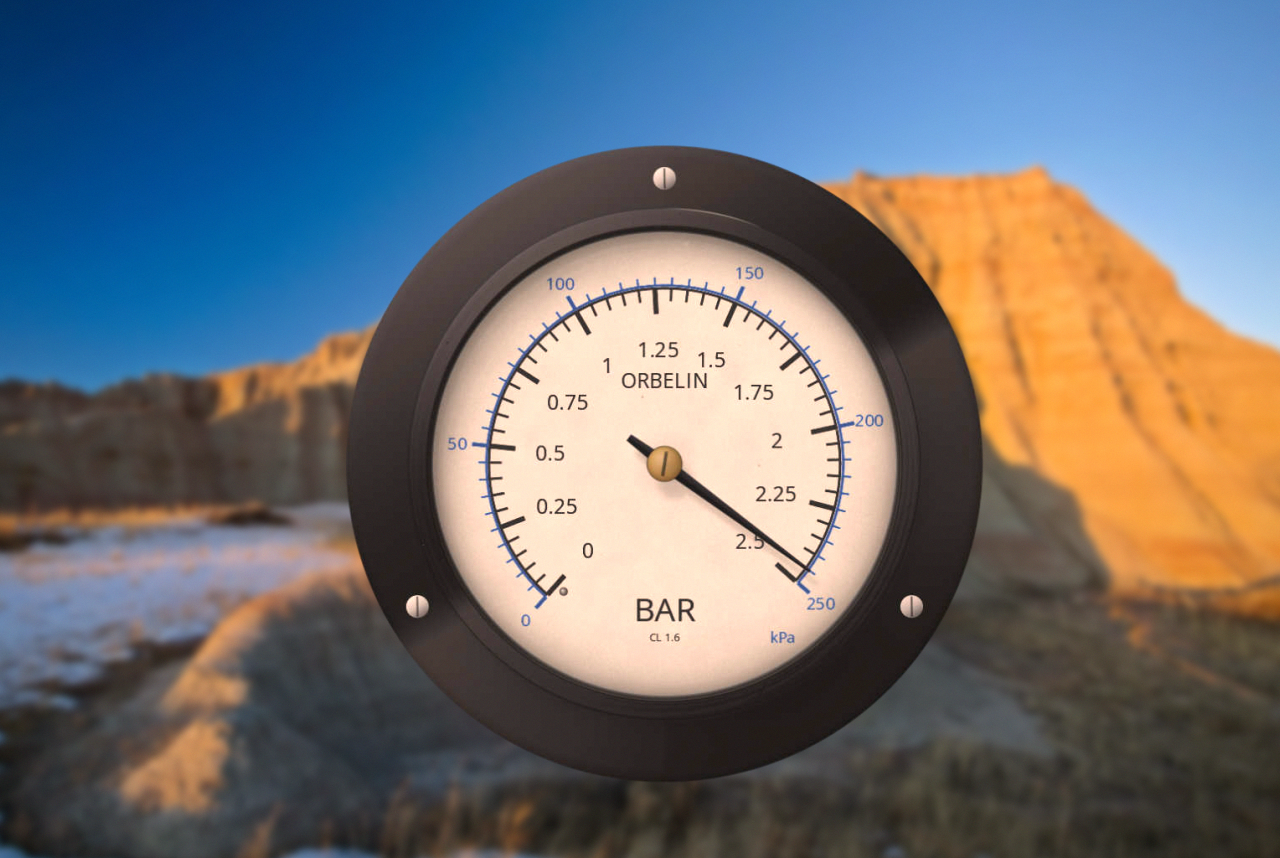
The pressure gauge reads 2.45 bar
